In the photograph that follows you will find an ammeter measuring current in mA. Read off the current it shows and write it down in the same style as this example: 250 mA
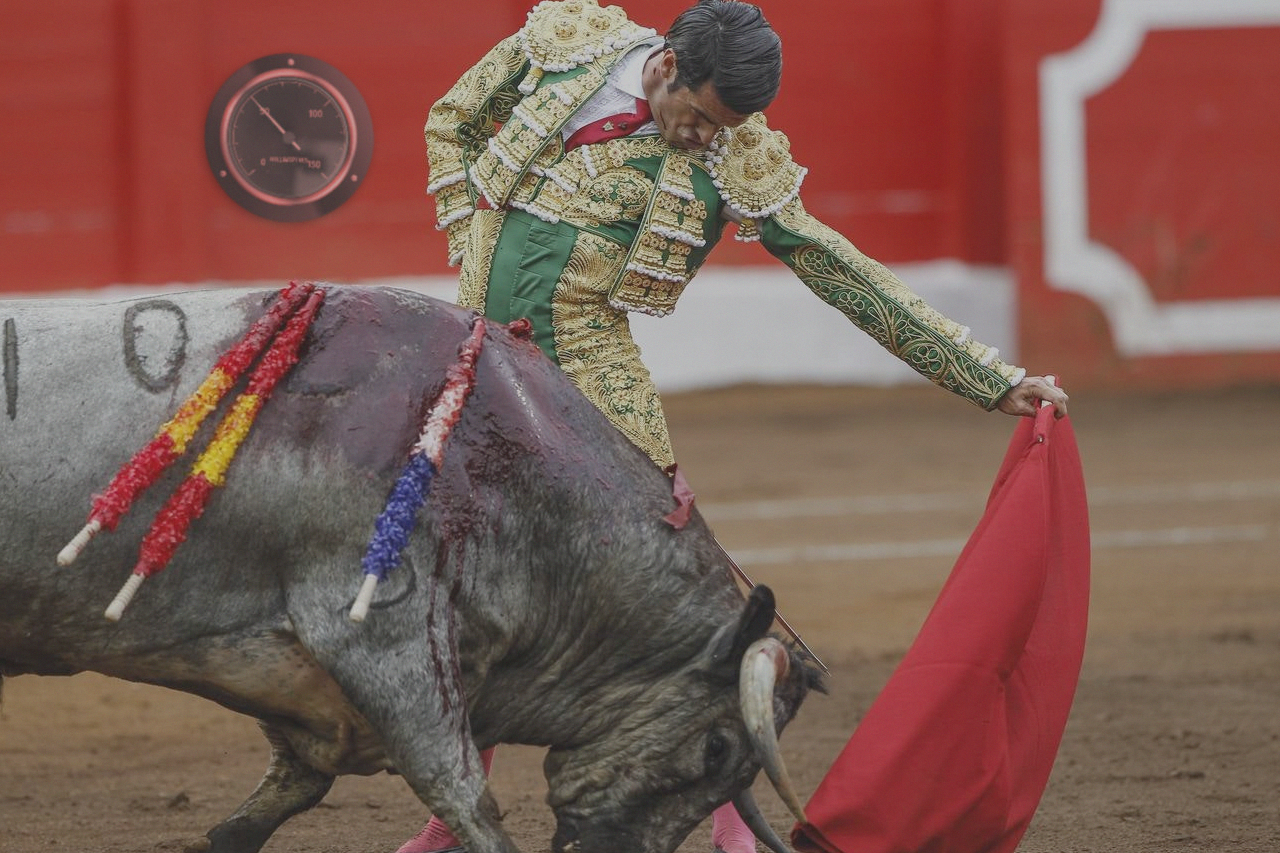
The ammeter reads 50 mA
